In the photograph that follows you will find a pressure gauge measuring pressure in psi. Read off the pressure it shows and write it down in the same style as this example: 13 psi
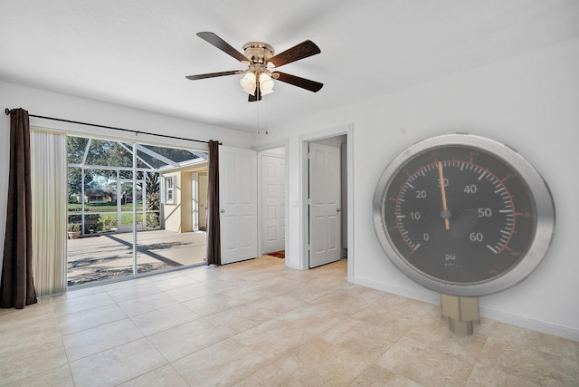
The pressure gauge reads 30 psi
